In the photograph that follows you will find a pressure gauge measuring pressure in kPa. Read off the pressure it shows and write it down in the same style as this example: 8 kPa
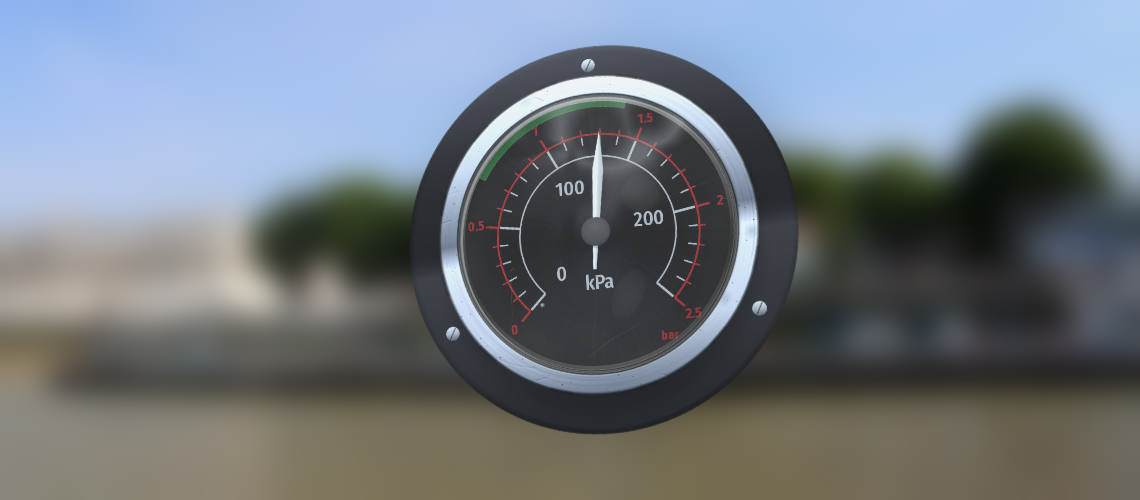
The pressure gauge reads 130 kPa
